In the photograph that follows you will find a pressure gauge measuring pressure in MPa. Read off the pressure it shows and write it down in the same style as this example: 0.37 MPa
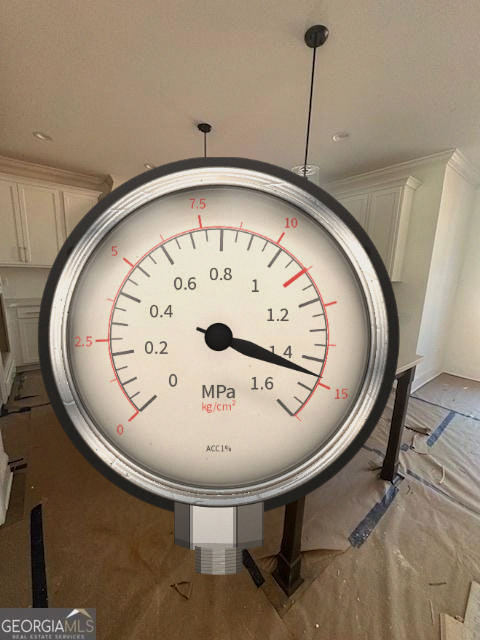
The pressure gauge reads 1.45 MPa
